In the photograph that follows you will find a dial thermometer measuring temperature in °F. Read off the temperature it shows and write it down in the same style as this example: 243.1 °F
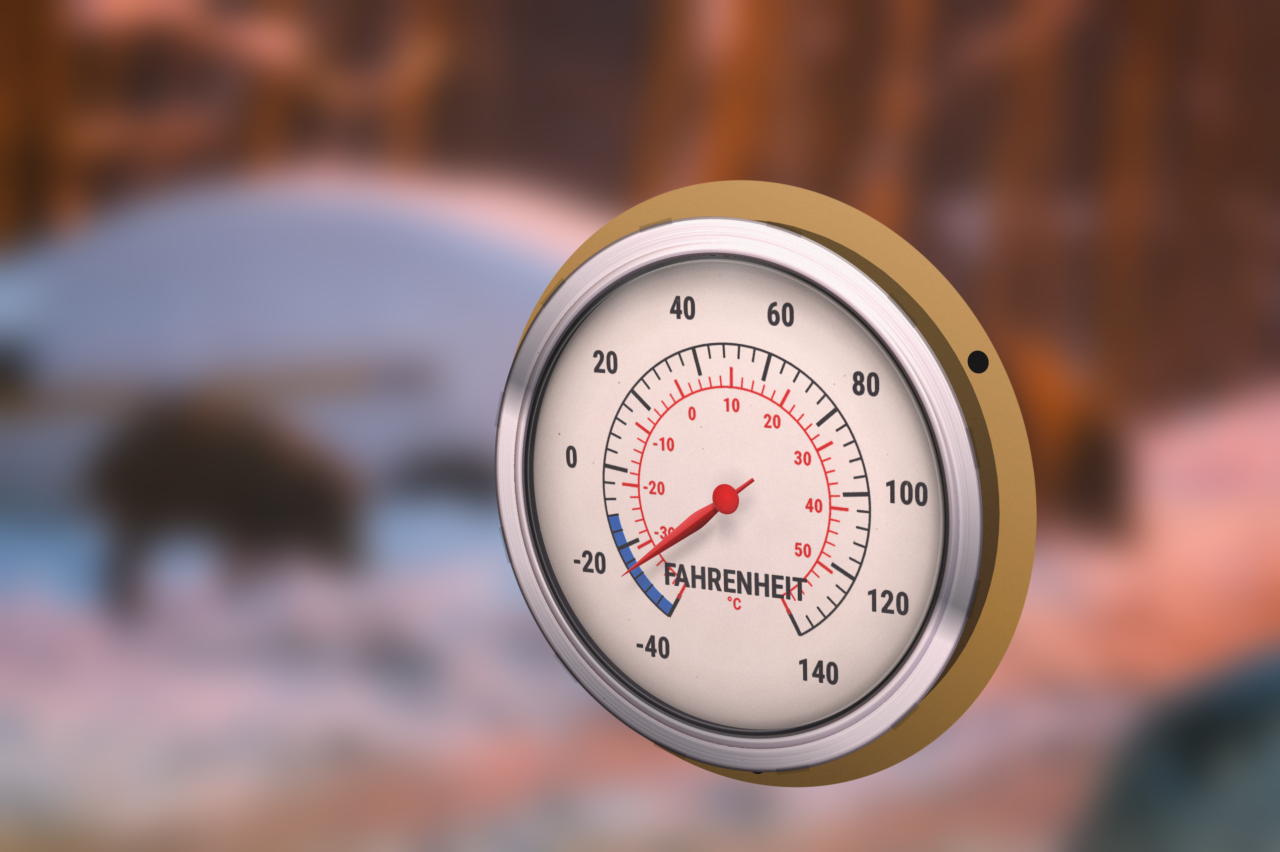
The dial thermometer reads -26 °F
